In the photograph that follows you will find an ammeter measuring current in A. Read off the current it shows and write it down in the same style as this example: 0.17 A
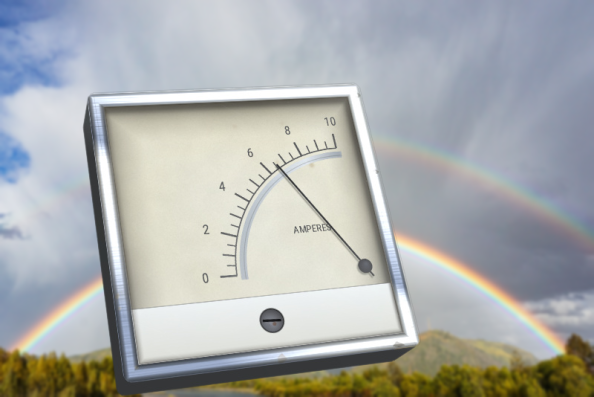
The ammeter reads 6.5 A
